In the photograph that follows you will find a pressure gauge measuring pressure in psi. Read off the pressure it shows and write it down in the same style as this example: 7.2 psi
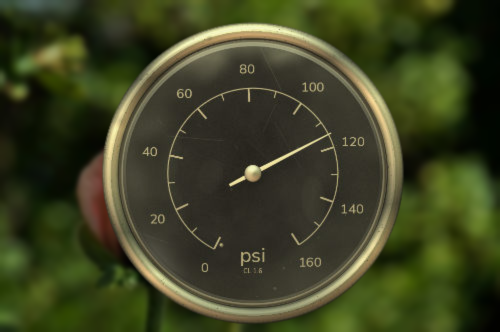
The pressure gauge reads 115 psi
